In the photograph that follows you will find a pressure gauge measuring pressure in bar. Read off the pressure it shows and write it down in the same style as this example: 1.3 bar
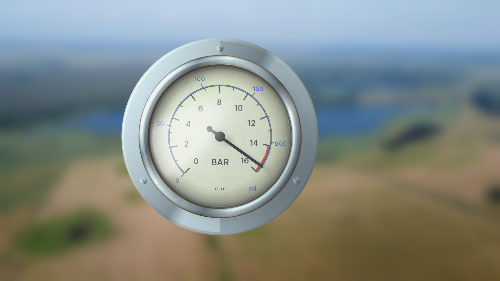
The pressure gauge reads 15.5 bar
